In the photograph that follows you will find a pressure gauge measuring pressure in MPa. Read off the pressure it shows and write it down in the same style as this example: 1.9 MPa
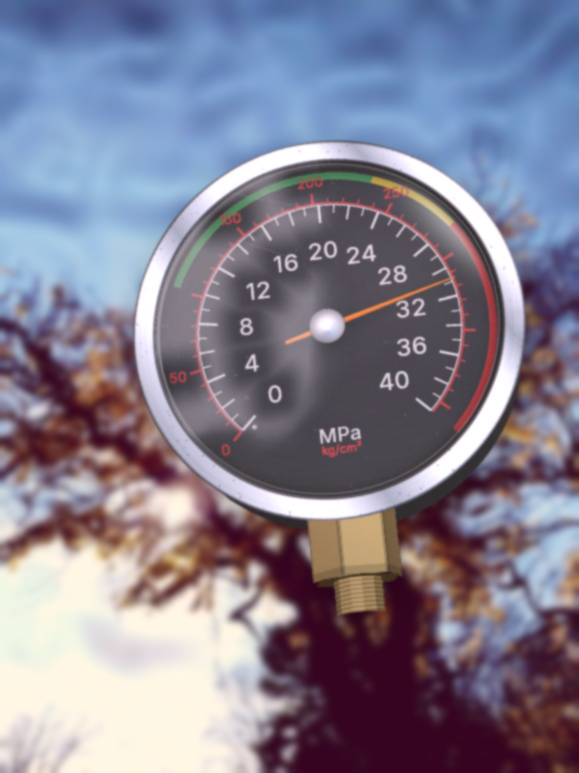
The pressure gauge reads 31 MPa
